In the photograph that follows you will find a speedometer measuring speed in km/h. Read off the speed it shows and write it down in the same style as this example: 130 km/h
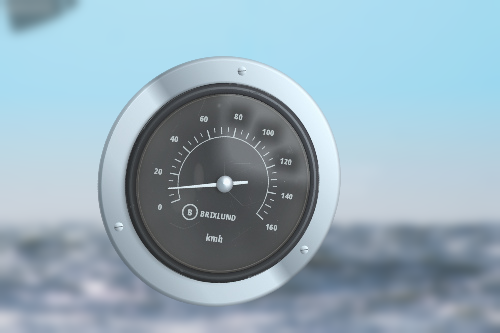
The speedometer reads 10 km/h
